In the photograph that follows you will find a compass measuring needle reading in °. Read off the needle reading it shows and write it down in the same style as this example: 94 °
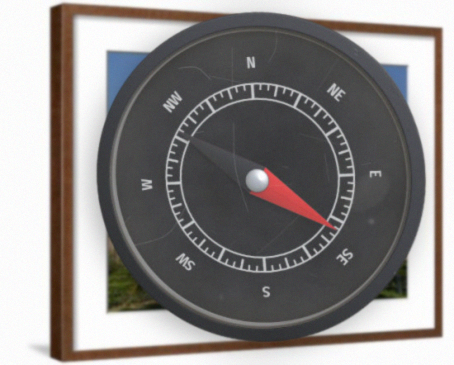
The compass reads 125 °
